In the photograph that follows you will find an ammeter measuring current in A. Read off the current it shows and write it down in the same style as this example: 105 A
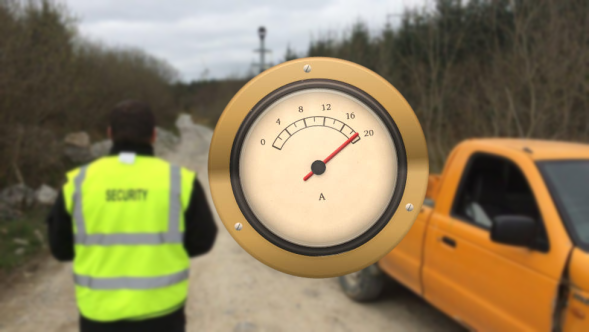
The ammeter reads 19 A
